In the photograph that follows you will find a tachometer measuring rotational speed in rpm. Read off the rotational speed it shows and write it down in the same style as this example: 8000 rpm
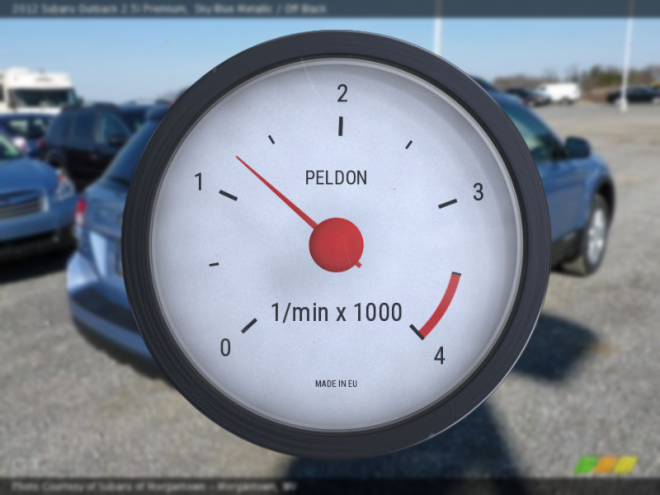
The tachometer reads 1250 rpm
